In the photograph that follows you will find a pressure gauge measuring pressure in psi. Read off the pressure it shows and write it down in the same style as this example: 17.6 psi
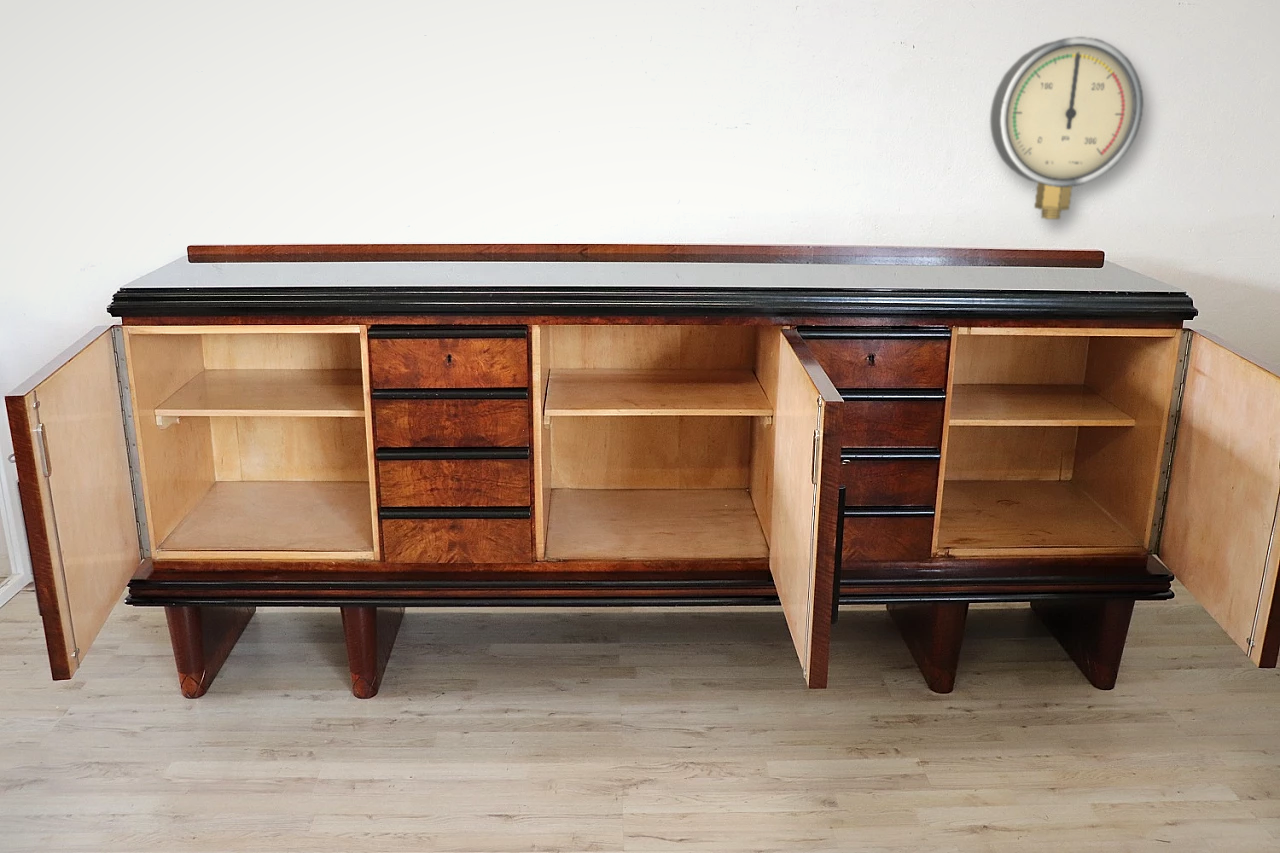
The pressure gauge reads 150 psi
